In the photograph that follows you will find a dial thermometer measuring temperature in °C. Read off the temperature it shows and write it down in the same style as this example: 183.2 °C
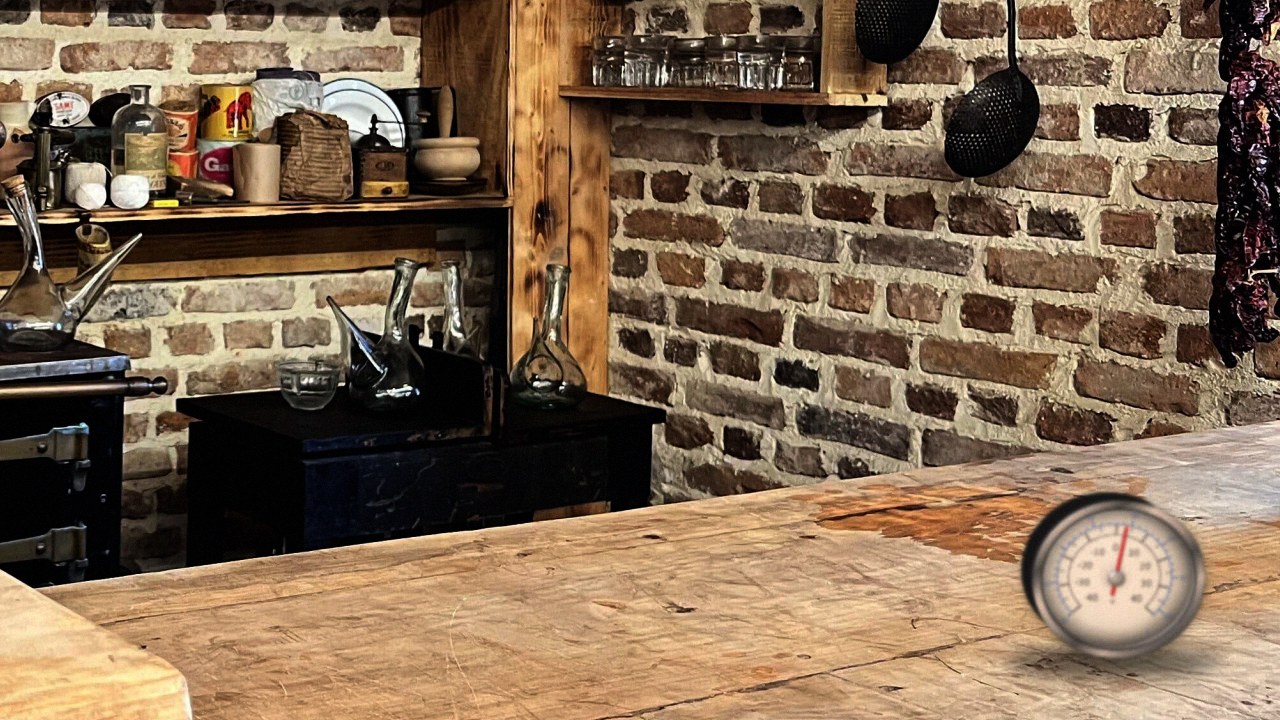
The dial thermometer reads 2.5 °C
